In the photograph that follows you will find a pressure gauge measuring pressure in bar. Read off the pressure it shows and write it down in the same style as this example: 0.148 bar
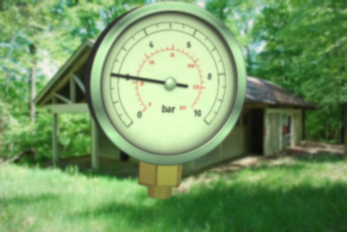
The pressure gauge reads 2 bar
